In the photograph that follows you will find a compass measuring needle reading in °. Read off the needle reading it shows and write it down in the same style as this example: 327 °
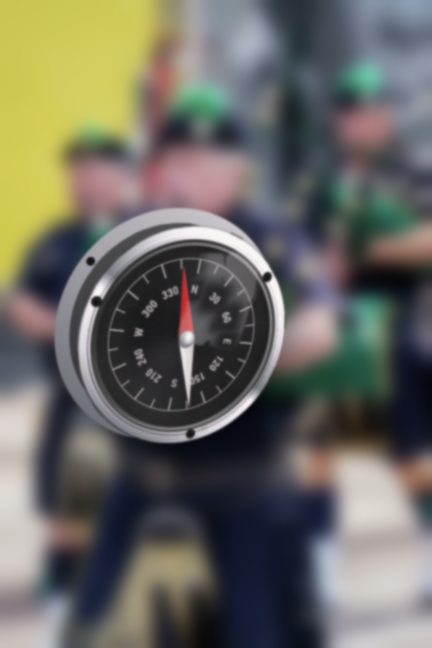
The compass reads 345 °
